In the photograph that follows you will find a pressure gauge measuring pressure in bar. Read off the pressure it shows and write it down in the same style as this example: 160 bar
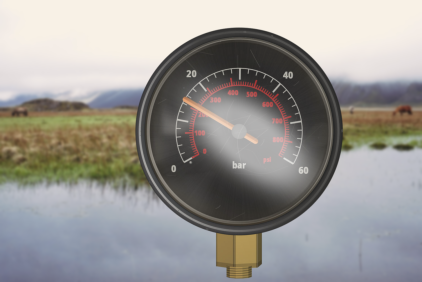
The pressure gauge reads 15 bar
